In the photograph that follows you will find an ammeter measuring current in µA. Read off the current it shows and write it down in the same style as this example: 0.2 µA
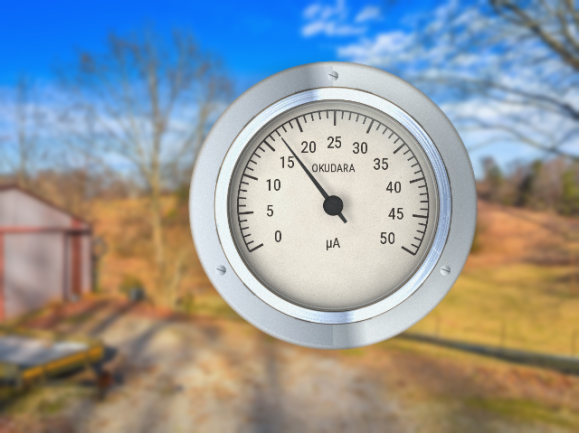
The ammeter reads 17 µA
